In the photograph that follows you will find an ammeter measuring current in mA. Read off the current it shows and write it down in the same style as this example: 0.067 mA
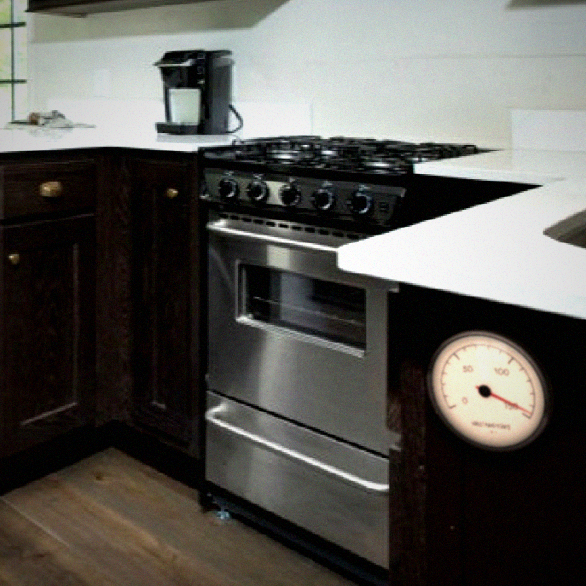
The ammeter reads 145 mA
